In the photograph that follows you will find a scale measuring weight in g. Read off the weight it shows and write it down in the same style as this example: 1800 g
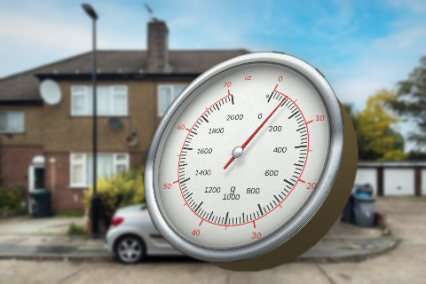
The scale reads 100 g
